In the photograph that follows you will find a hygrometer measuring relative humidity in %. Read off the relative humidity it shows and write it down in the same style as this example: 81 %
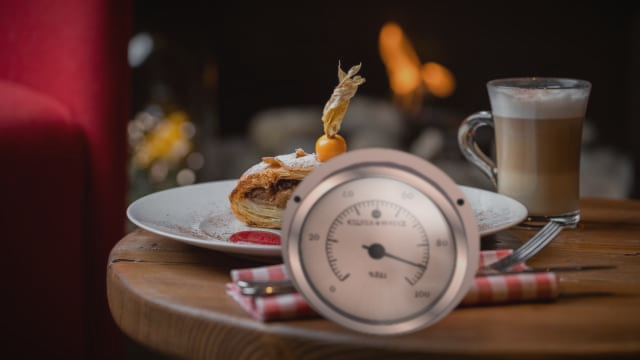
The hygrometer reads 90 %
